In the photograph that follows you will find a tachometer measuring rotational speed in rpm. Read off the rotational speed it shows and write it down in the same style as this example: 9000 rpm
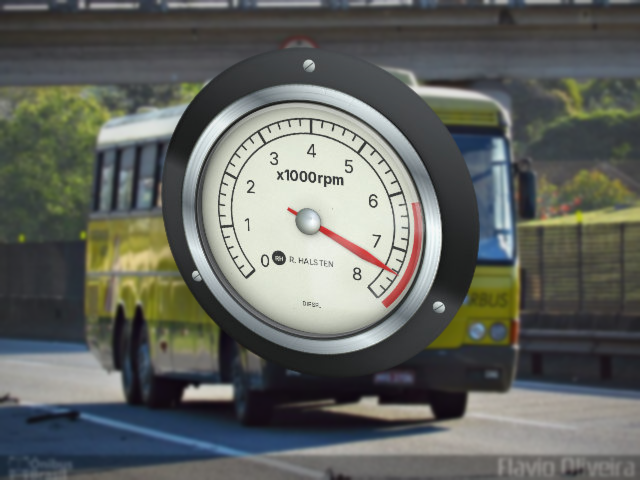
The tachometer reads 7400 rpm
